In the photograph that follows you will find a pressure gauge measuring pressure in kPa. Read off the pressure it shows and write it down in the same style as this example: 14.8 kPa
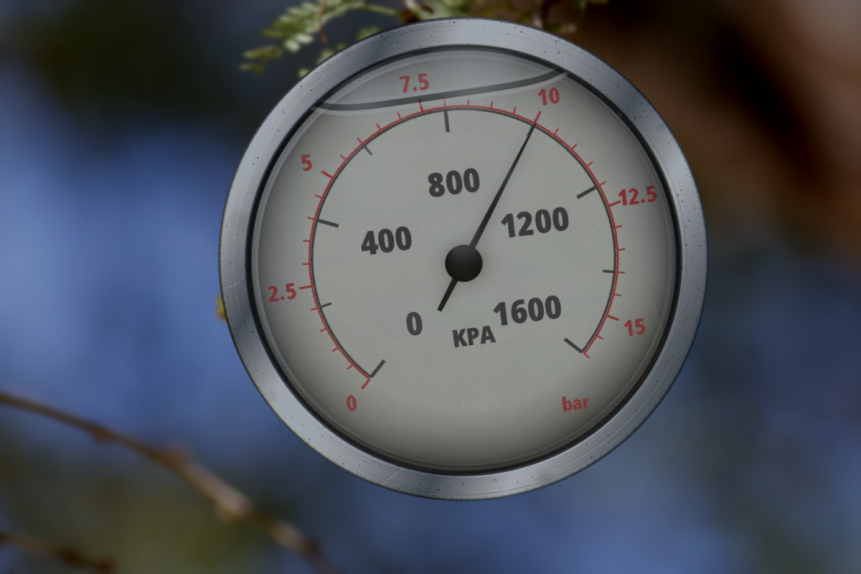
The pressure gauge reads 1000 kPa
